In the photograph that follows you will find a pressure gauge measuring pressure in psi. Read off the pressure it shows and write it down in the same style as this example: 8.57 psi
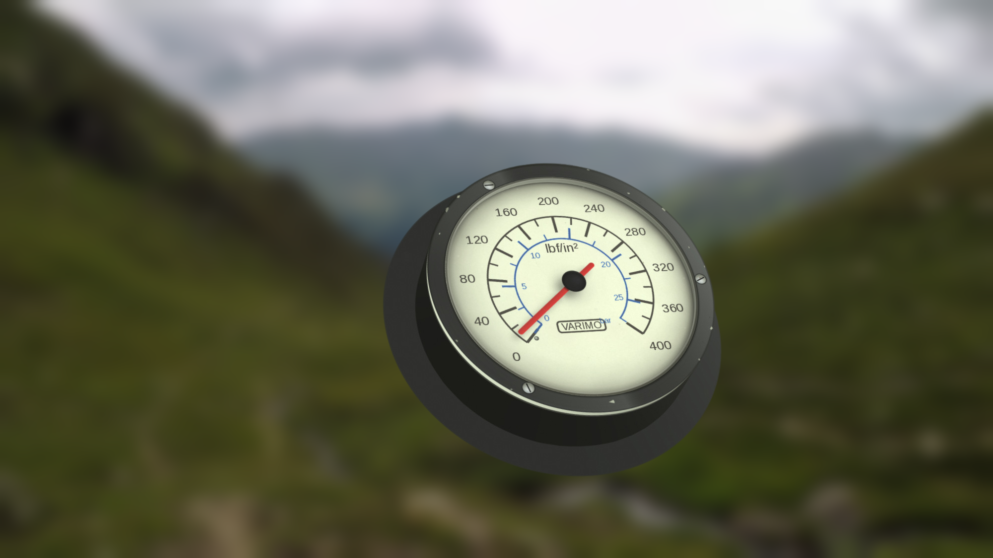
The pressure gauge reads 10 psi
